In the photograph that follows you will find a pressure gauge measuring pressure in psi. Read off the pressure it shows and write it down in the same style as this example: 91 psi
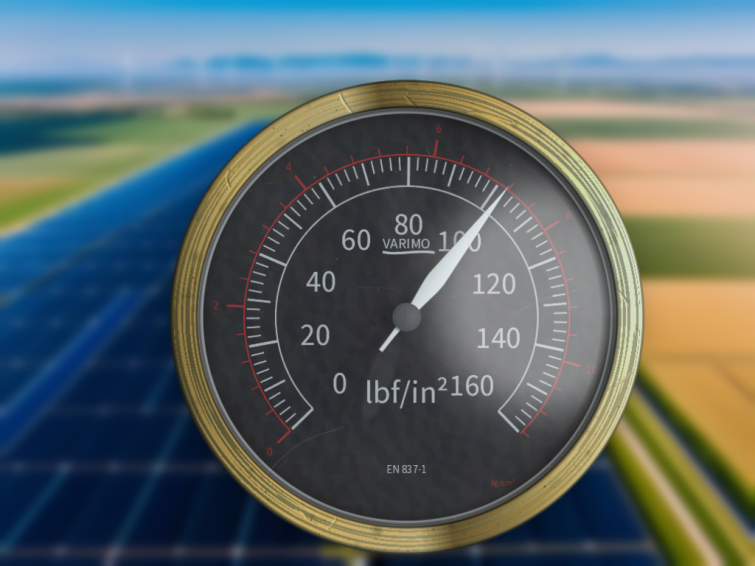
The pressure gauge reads 102 psi
